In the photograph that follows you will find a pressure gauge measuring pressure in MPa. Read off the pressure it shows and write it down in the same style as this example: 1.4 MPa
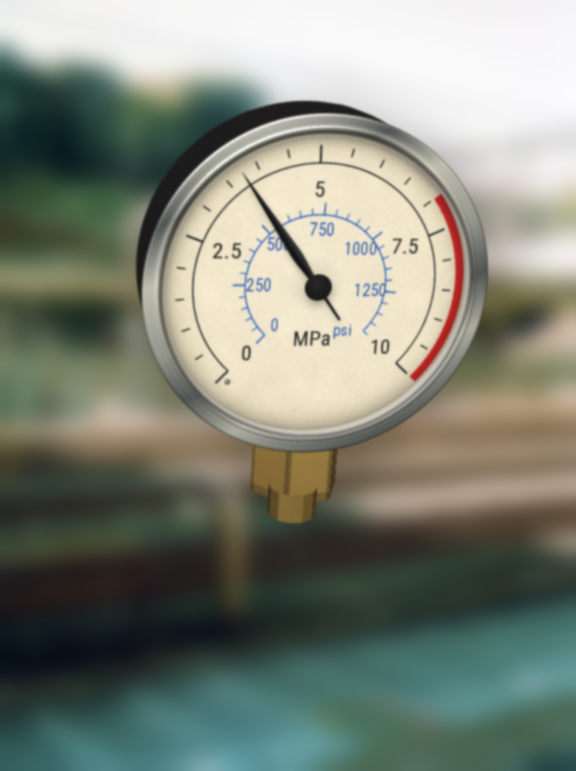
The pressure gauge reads 3.75 MPa
